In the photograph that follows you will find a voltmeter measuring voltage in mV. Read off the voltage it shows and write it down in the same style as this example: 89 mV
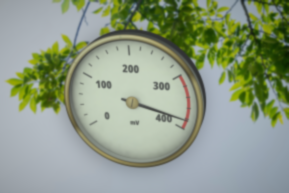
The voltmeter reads 380 mV
